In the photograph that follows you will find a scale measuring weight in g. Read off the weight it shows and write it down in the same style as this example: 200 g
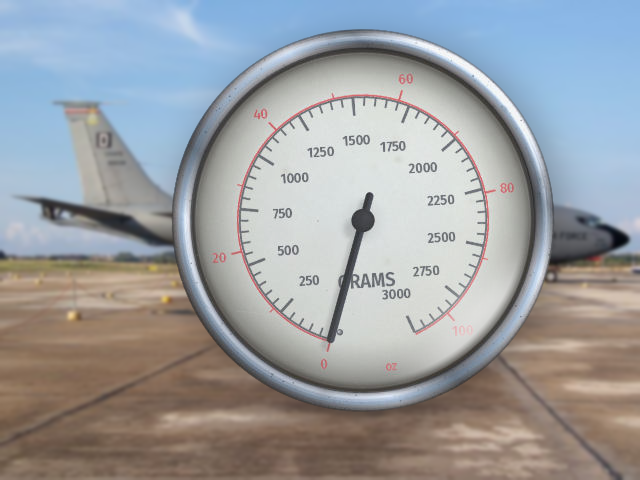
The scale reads 0 g
